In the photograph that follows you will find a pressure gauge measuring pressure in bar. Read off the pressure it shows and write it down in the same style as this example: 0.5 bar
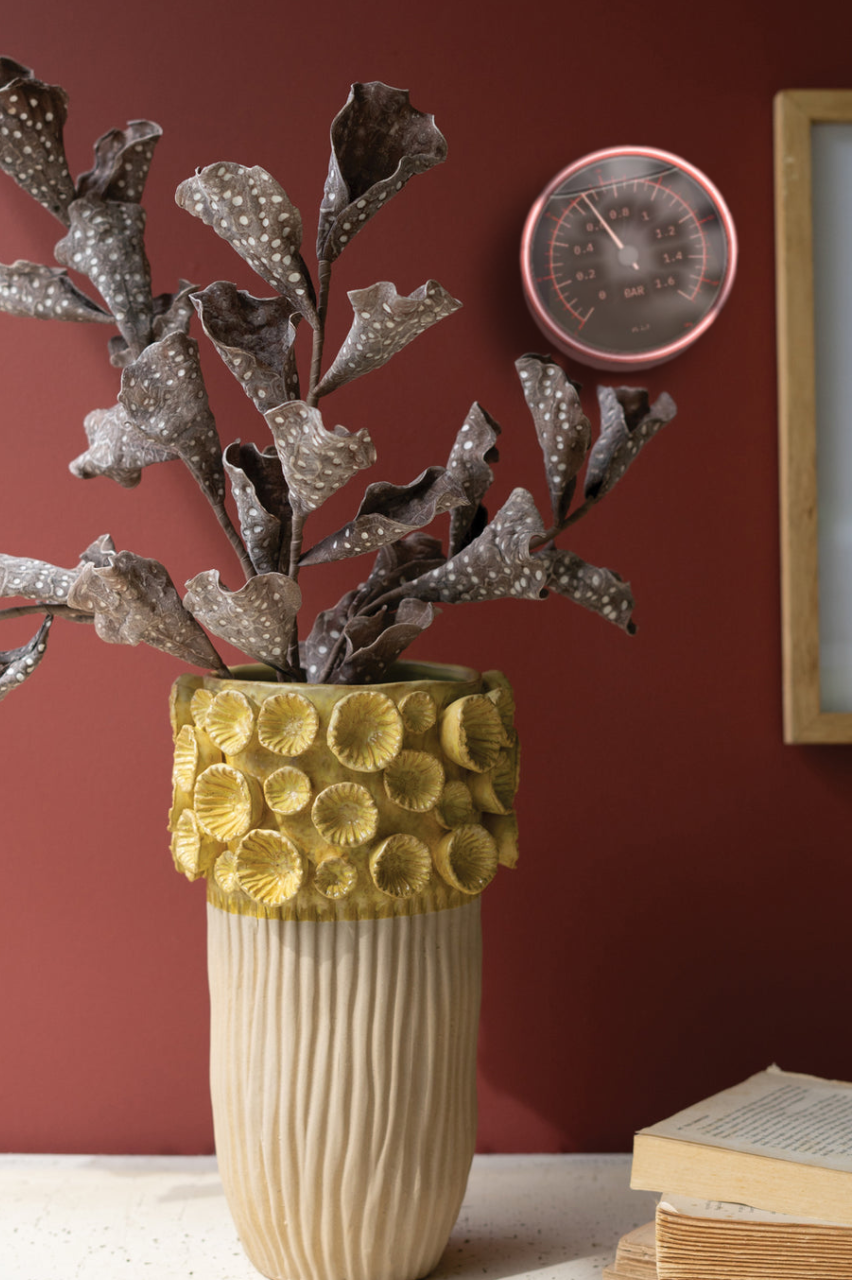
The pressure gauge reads 0.65 bar
